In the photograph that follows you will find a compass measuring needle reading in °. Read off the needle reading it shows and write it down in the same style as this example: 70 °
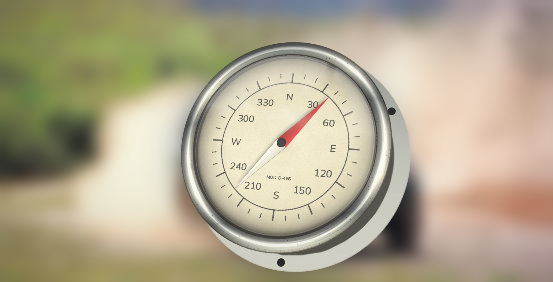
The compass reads 40 °
